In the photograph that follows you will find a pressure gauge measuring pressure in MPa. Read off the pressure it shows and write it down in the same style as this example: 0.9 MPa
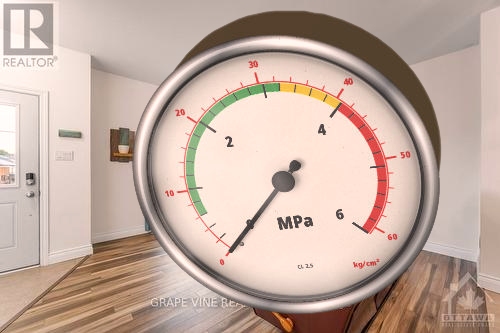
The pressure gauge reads 0 MPa
